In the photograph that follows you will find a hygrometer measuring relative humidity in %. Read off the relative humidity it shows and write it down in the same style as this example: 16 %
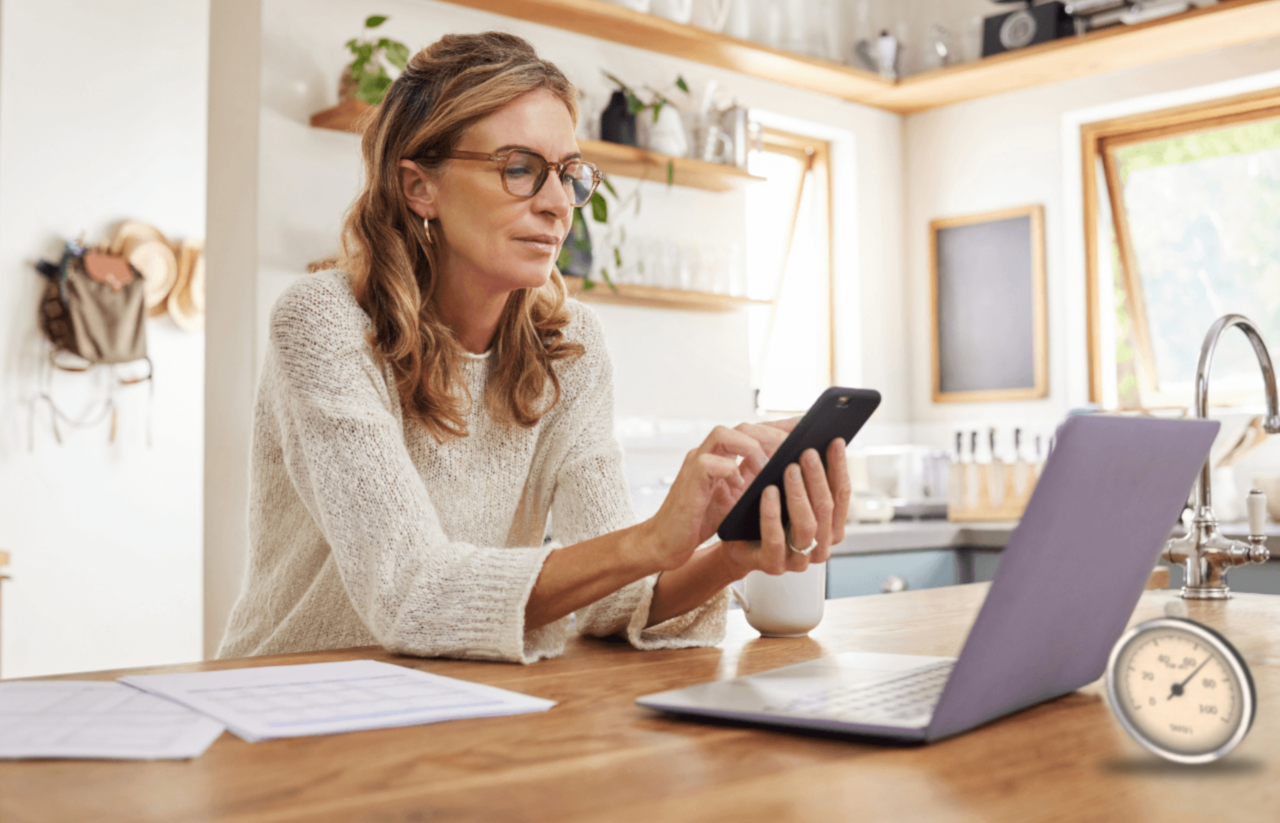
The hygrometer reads 68 %
